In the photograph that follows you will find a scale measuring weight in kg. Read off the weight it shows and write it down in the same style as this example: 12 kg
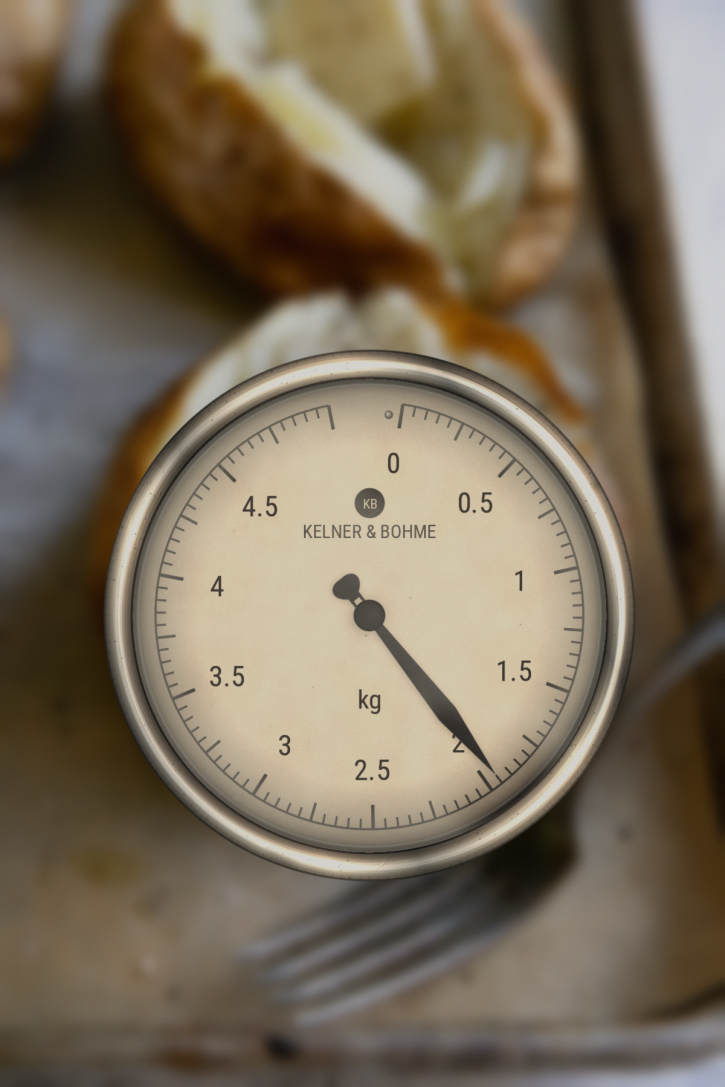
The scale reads 1.95 kg
